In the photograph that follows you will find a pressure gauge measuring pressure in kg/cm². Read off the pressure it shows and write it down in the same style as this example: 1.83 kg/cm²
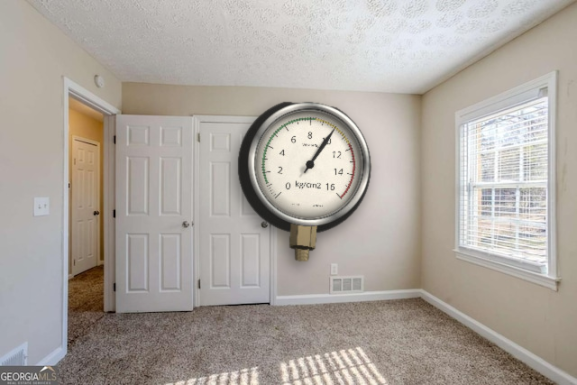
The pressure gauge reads 10 kg/cm²
